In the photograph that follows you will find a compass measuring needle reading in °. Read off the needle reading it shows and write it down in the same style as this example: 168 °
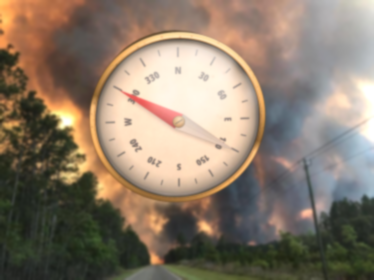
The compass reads 300 °
